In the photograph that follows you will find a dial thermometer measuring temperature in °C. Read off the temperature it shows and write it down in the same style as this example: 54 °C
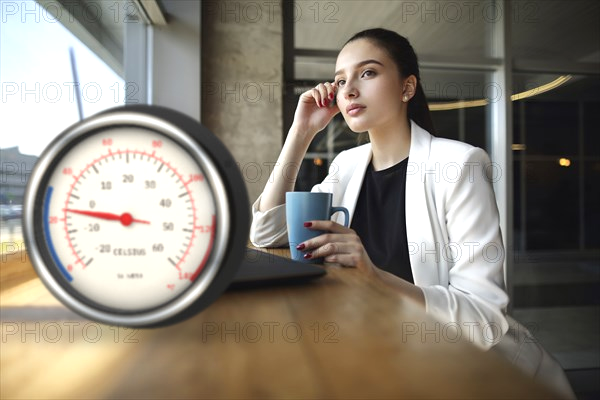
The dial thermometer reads -4 °C
